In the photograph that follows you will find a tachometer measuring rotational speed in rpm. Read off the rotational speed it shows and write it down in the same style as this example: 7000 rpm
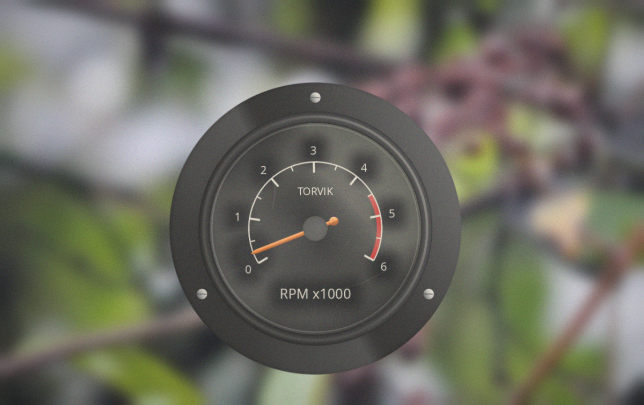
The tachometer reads 250 rpm
